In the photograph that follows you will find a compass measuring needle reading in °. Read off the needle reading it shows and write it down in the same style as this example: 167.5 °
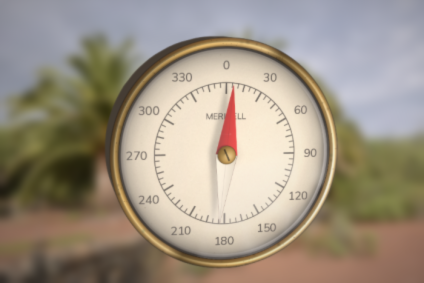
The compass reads 5 °
